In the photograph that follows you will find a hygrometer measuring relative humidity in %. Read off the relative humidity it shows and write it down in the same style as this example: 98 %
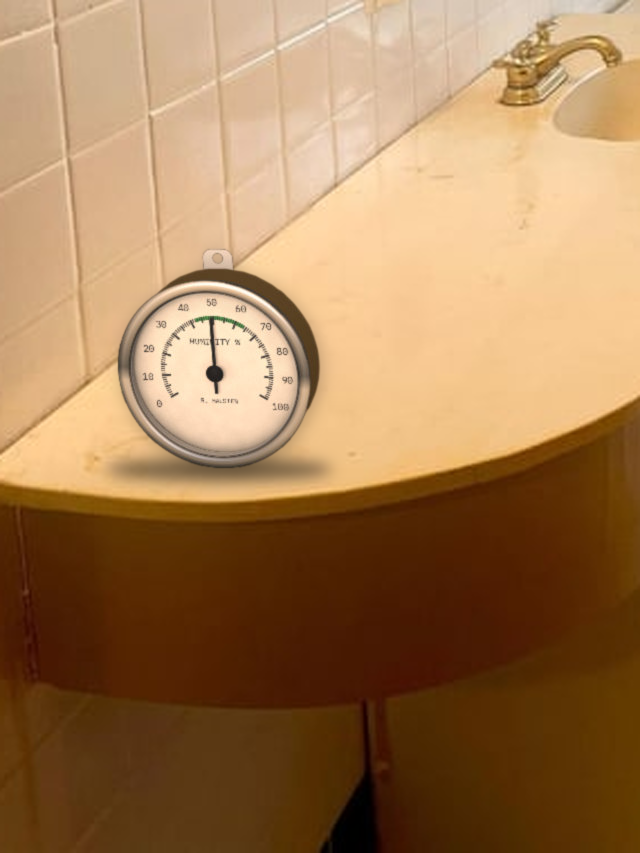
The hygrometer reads 50 %
